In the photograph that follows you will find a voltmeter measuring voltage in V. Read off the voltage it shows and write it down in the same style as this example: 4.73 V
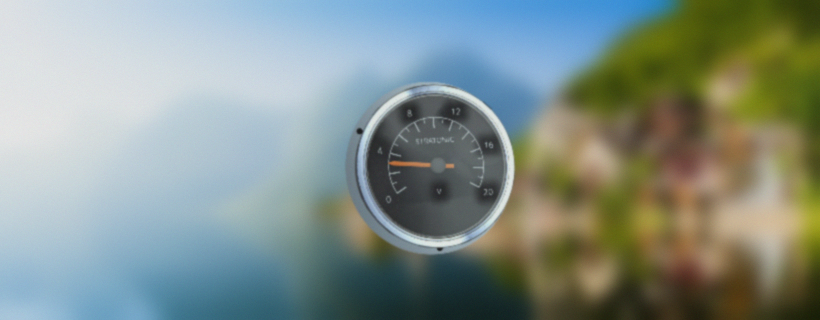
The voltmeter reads 3 V
